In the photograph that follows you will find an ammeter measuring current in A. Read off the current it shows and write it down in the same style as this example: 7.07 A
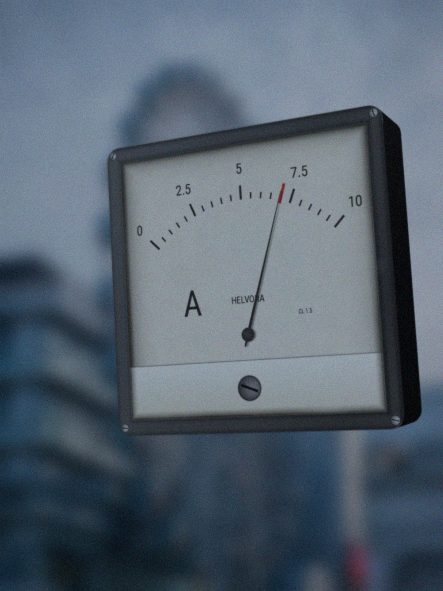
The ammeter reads 7 A
